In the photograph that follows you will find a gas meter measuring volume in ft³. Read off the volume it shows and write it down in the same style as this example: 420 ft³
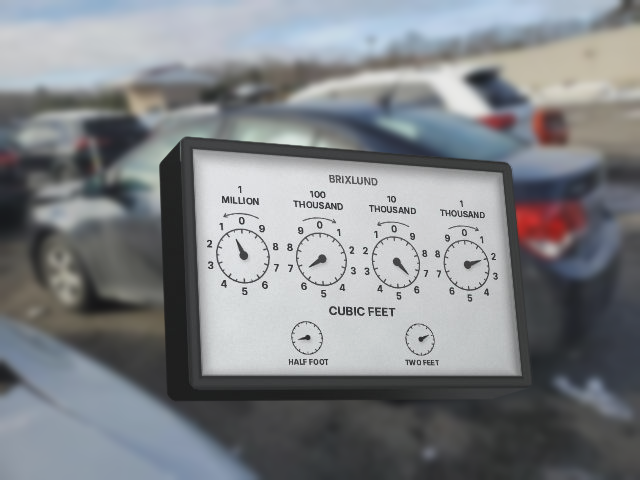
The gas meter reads 66200 ft³
